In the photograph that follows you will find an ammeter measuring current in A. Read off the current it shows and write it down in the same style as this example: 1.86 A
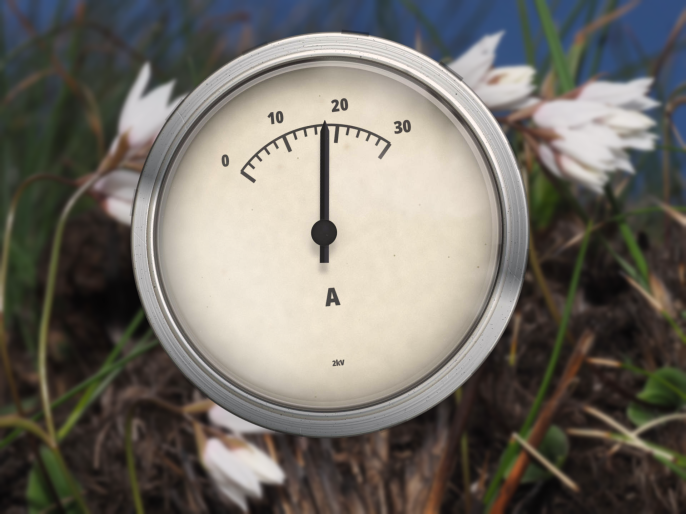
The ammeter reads 18 A
